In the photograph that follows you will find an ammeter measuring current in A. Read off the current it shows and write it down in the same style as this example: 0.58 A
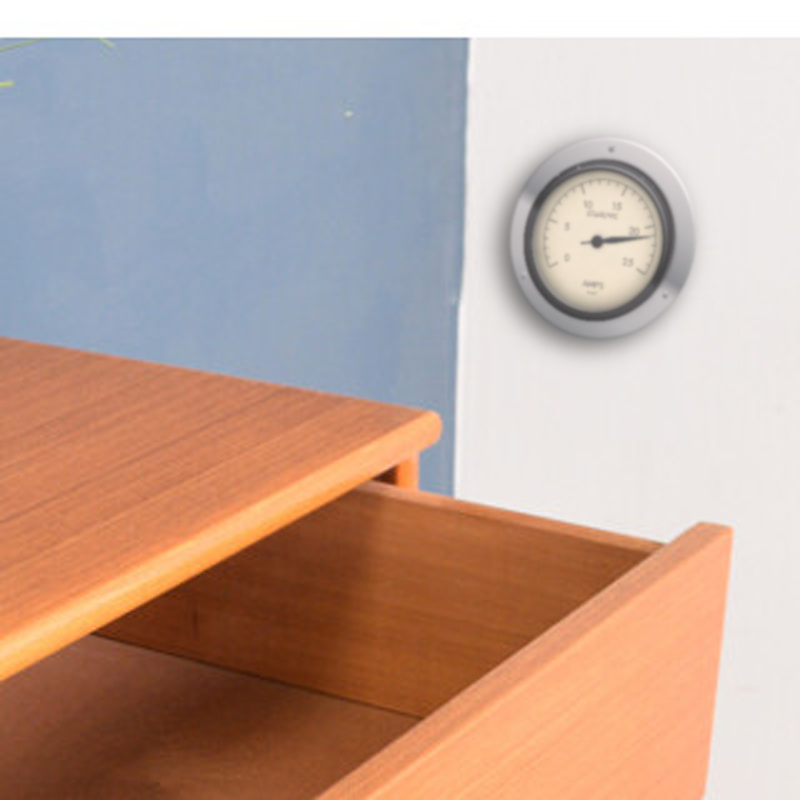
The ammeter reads 21 A
